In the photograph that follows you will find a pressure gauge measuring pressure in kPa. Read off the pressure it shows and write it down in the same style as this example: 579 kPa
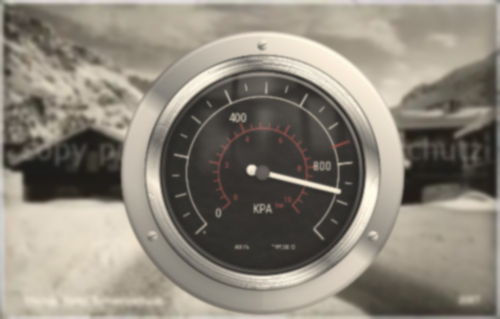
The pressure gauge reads 875 kPa
